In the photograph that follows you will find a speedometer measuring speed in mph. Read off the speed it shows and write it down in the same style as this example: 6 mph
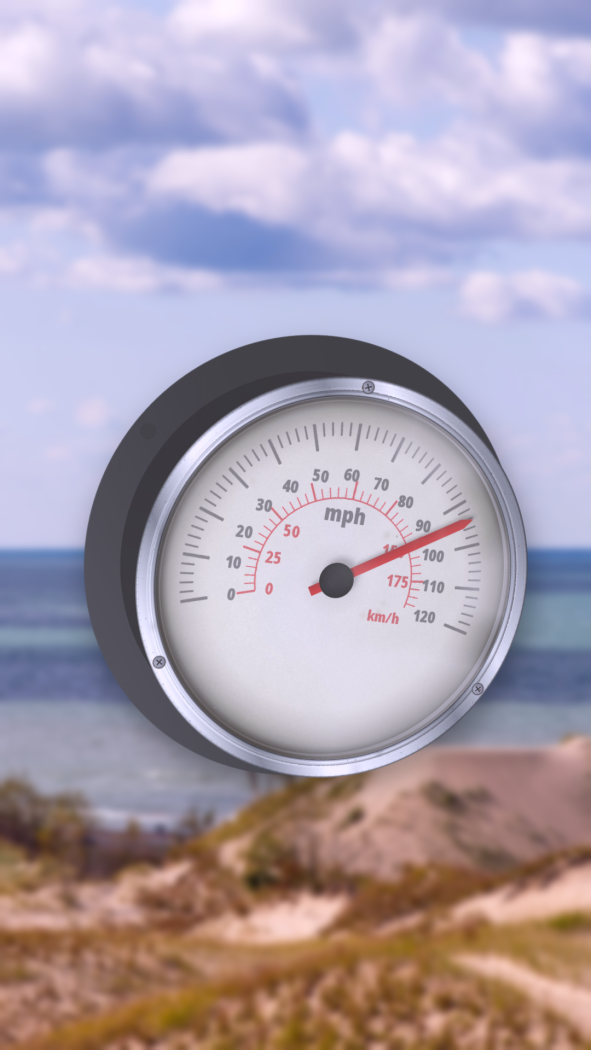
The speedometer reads 94 mph
